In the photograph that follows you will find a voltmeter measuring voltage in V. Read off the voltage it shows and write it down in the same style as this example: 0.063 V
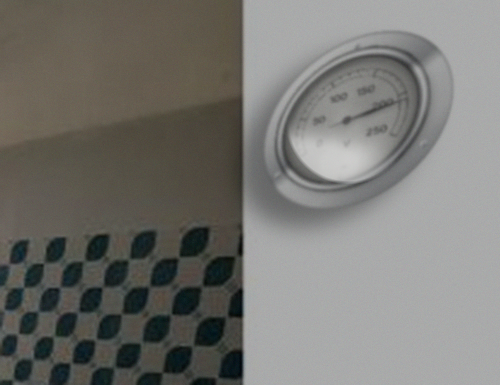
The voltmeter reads 210 V
